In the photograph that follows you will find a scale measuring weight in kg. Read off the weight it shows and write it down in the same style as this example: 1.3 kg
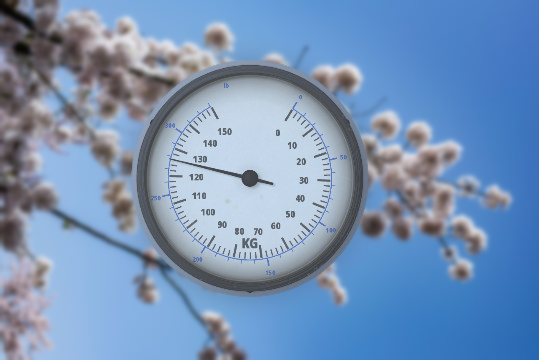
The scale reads 126 kg
